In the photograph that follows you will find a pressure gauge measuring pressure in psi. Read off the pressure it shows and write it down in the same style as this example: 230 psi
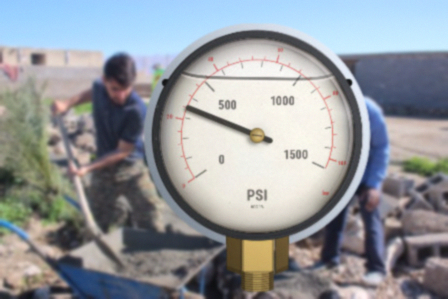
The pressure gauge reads 350 psi
